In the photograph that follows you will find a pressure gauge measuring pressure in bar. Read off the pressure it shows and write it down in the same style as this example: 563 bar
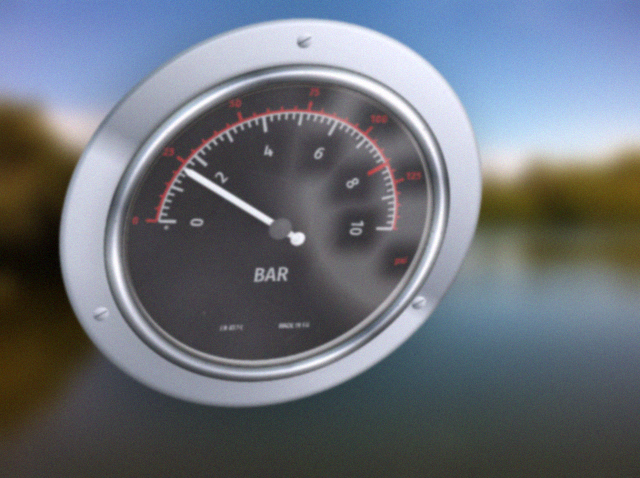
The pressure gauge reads 1.6 bar
